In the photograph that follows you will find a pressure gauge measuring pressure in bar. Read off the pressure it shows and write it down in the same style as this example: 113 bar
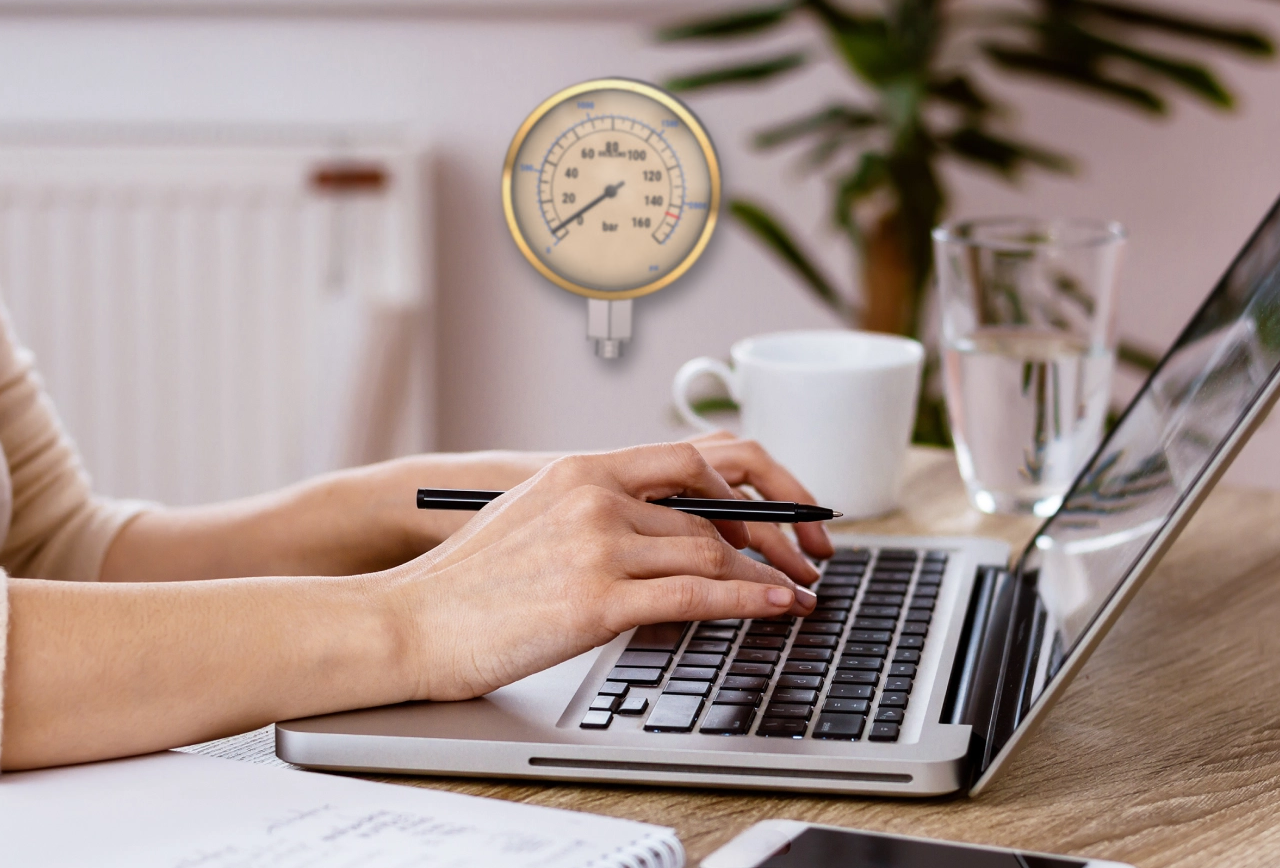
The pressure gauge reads 5 bar
